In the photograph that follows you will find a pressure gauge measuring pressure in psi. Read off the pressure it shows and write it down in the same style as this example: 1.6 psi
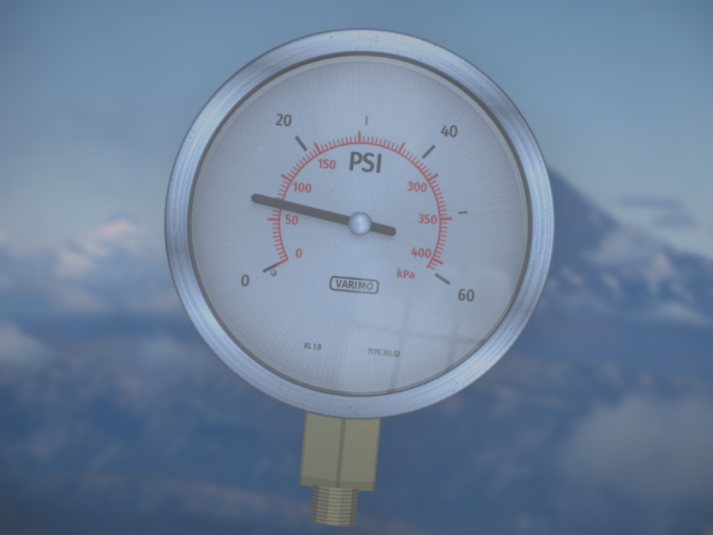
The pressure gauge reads 10 psi
